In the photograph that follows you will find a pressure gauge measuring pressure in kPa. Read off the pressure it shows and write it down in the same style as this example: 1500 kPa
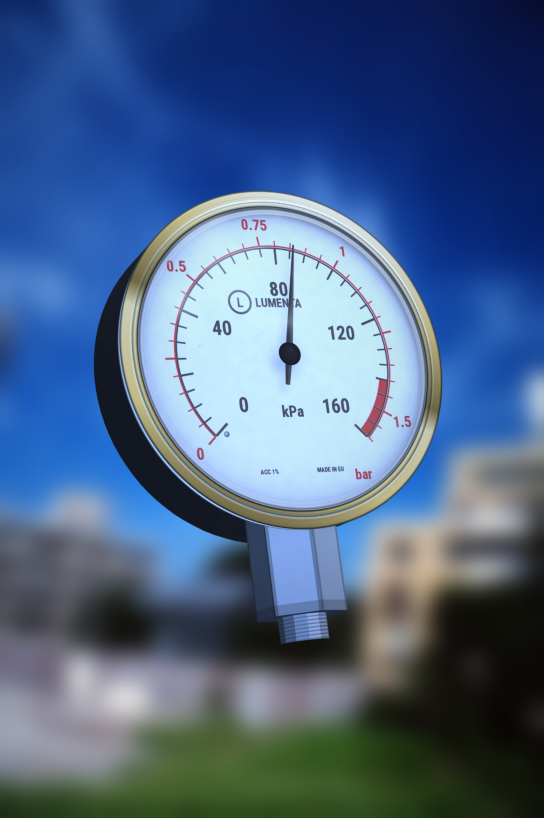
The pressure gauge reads 85 kPa
